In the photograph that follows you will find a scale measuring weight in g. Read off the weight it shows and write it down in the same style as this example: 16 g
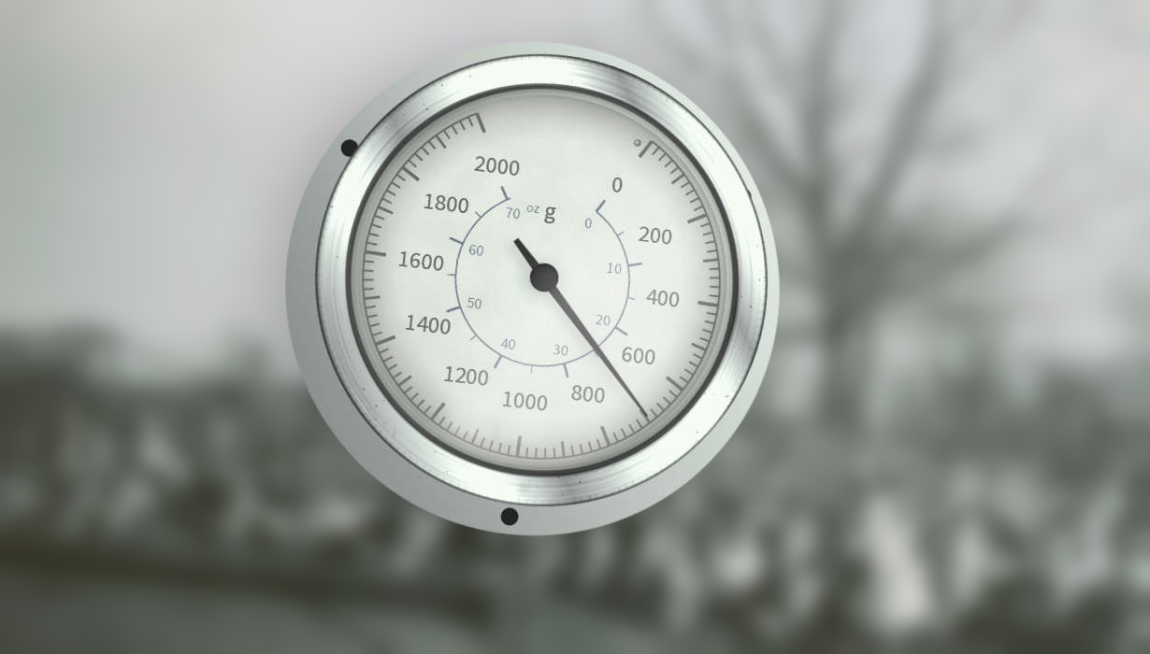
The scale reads 700 g
